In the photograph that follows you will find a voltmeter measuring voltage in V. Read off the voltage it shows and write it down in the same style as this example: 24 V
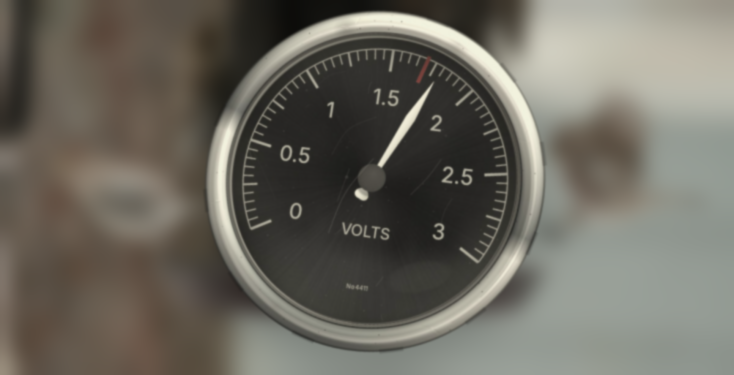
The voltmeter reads 1.8 V
